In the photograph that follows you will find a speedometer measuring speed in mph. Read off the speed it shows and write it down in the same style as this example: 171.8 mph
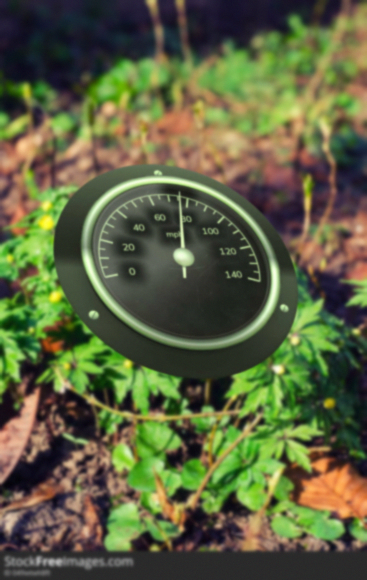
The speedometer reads 75 mph
